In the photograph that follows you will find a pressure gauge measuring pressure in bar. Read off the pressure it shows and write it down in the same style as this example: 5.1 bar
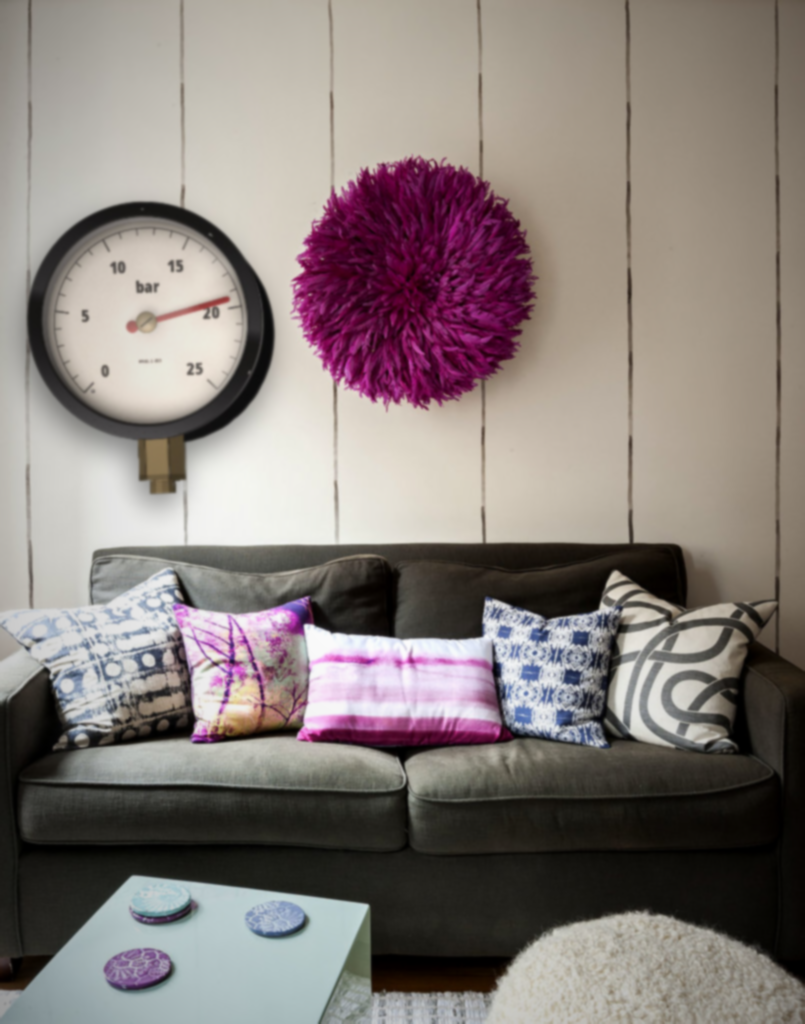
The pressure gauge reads 19.5 bar
